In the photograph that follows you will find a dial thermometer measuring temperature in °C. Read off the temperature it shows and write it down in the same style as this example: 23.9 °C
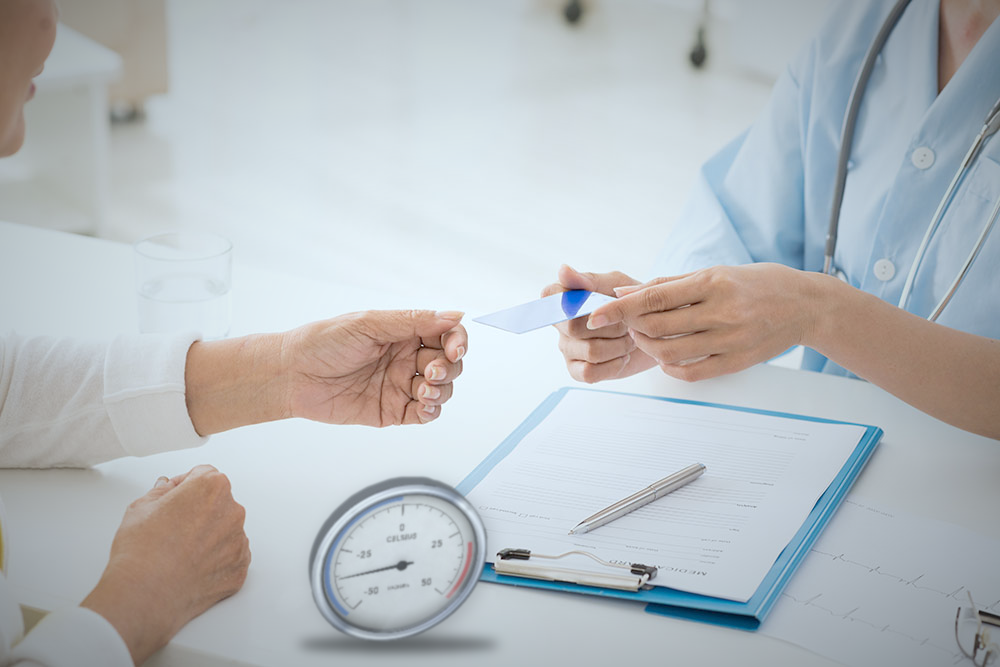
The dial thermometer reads -35 °C
